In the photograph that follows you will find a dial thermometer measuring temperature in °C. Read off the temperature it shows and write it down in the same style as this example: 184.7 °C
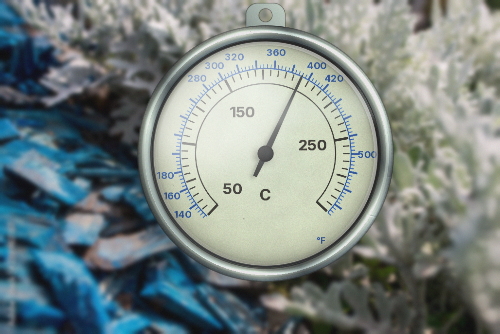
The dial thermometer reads 200 °C
